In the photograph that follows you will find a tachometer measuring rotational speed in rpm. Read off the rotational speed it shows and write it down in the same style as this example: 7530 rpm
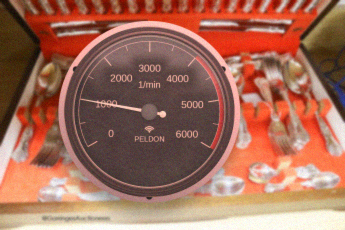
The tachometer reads 1000 rpm
